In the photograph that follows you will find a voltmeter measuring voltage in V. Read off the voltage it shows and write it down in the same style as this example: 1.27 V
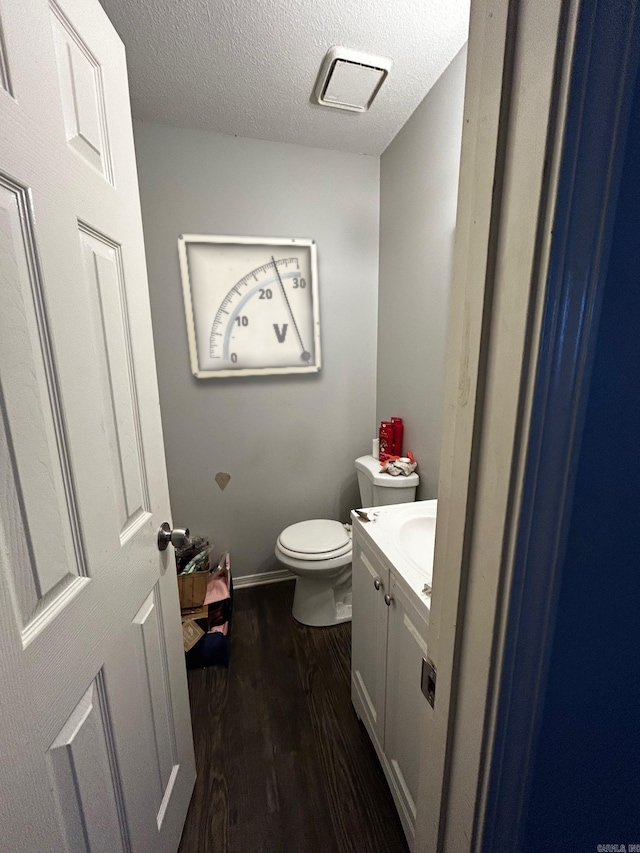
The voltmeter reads 25 V
